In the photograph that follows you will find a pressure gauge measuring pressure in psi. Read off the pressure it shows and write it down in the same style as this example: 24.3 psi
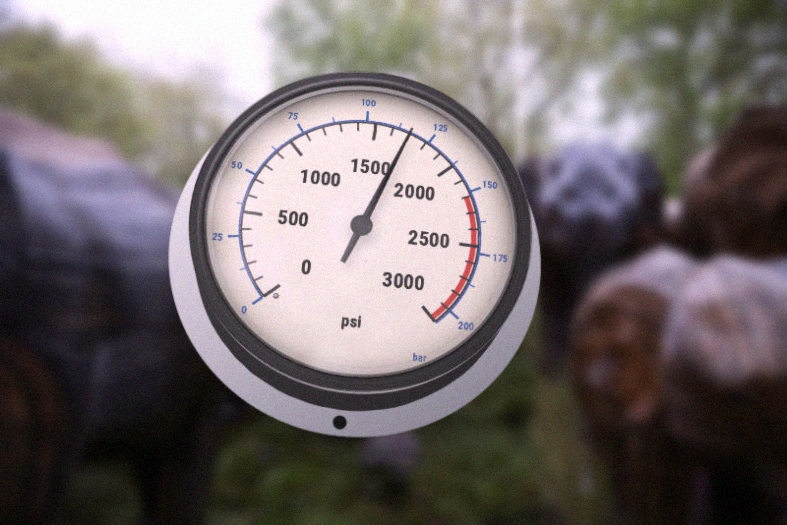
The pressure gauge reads 1700 psi
